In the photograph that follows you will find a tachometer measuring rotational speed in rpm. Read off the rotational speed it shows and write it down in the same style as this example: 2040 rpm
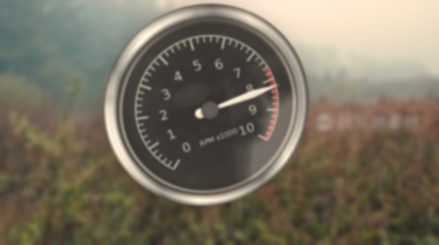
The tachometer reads 8200 rpm
